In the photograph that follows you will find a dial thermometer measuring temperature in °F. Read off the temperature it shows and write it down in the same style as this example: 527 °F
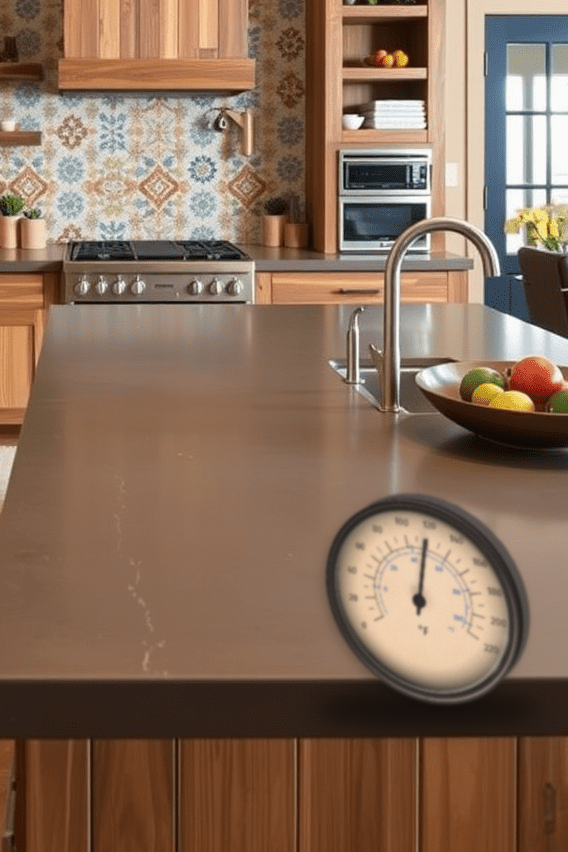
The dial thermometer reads 120 °F
